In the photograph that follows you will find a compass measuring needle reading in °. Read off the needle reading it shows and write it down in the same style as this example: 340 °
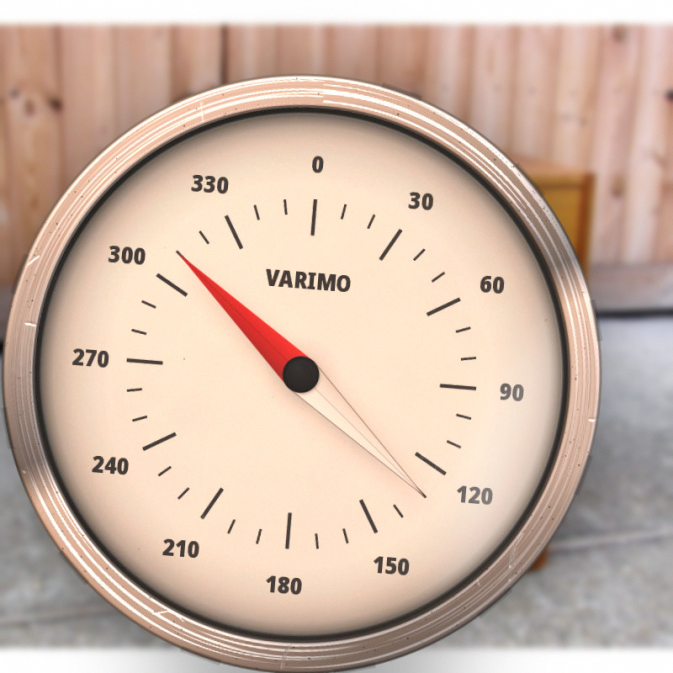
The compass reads 310 °
